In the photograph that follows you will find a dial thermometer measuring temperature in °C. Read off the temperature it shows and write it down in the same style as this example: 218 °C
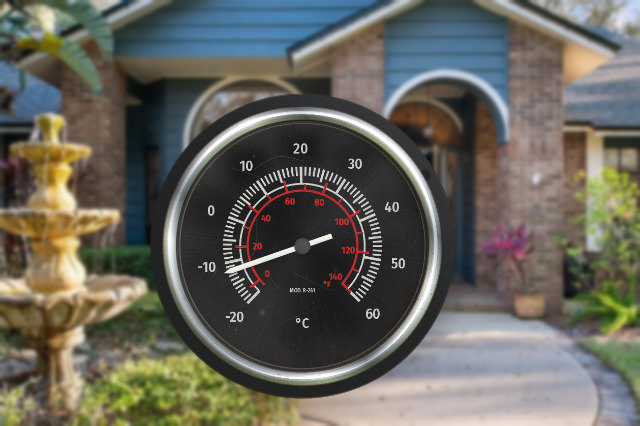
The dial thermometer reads -12 °C
